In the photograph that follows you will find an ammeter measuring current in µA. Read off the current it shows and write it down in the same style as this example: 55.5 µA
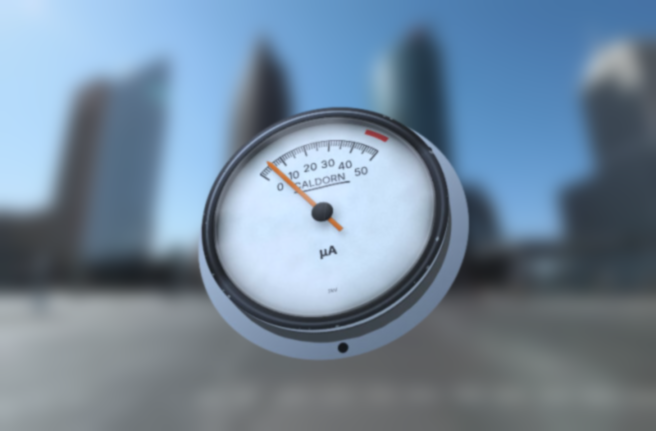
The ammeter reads 5 µA
